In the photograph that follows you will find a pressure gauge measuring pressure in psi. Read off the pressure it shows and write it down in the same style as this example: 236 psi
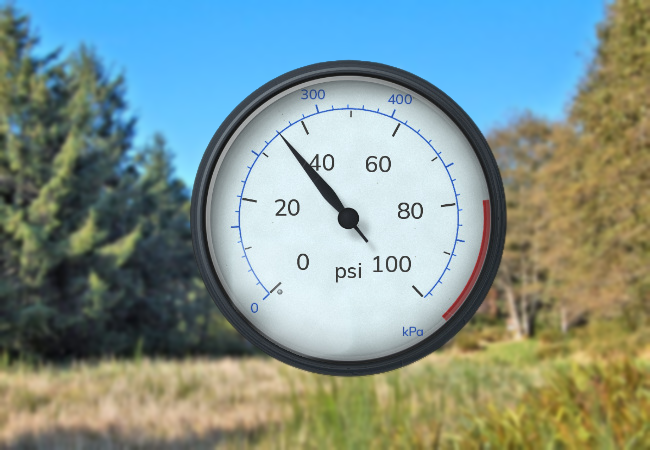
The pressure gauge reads 35 psi
